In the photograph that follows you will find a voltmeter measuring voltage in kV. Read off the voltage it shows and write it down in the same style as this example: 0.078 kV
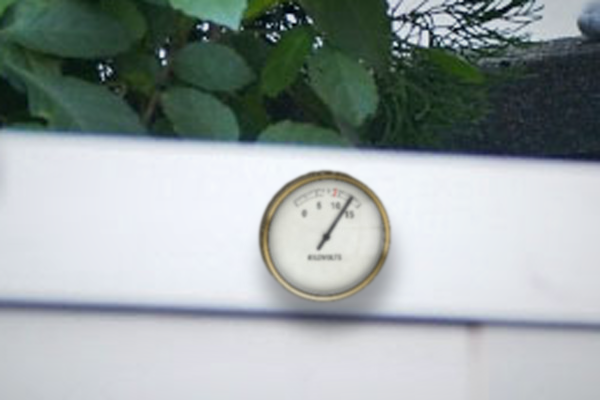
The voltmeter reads 12.5 kV
